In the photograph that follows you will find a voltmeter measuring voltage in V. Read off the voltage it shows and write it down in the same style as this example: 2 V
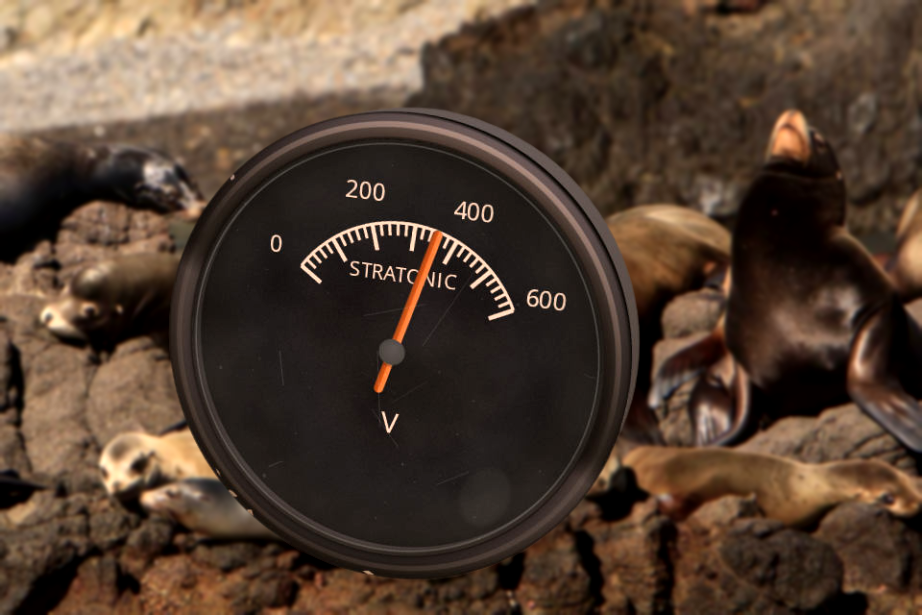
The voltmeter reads 360 V
